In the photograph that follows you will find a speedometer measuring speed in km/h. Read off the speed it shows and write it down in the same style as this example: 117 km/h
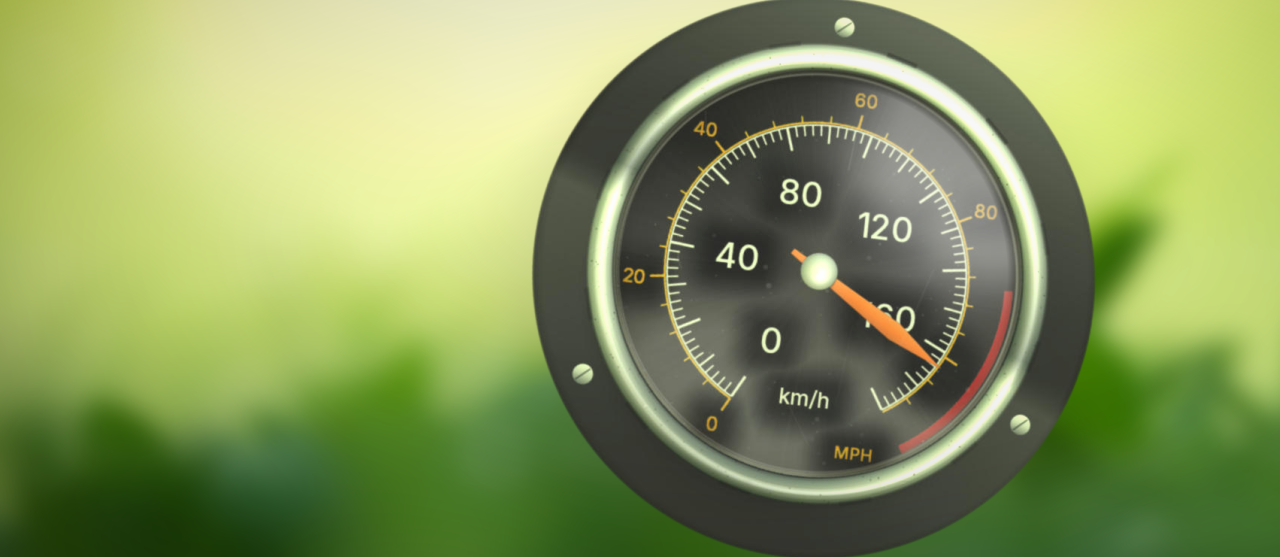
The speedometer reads 164 km/h
